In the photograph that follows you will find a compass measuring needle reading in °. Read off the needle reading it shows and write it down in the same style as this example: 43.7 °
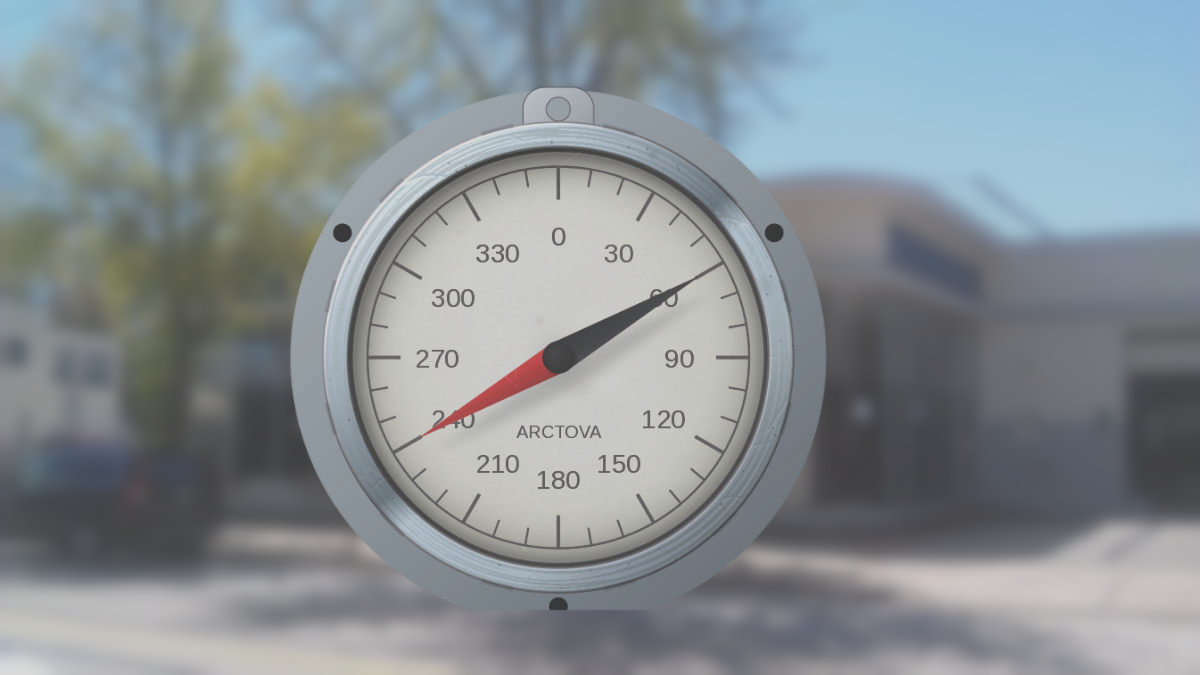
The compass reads 240 °
